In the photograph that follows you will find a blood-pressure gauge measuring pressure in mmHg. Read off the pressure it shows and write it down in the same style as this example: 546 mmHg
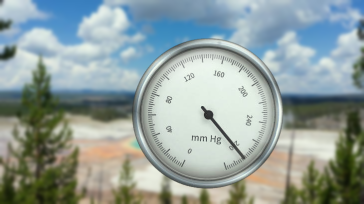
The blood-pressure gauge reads 280 mmHg
